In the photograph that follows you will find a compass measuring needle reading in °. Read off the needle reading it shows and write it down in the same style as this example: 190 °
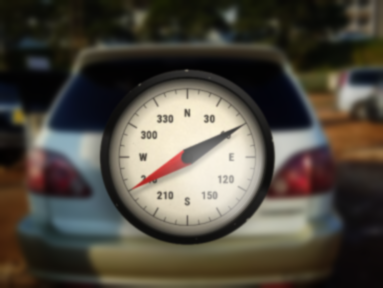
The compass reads 240 °
